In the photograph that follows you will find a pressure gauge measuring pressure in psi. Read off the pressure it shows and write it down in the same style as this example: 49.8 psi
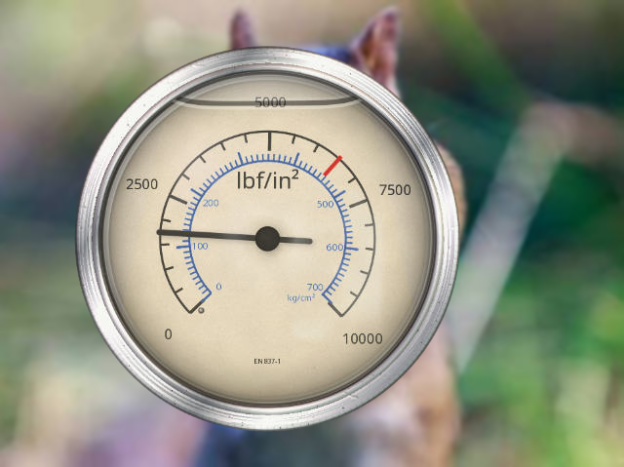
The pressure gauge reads 1750 psi
